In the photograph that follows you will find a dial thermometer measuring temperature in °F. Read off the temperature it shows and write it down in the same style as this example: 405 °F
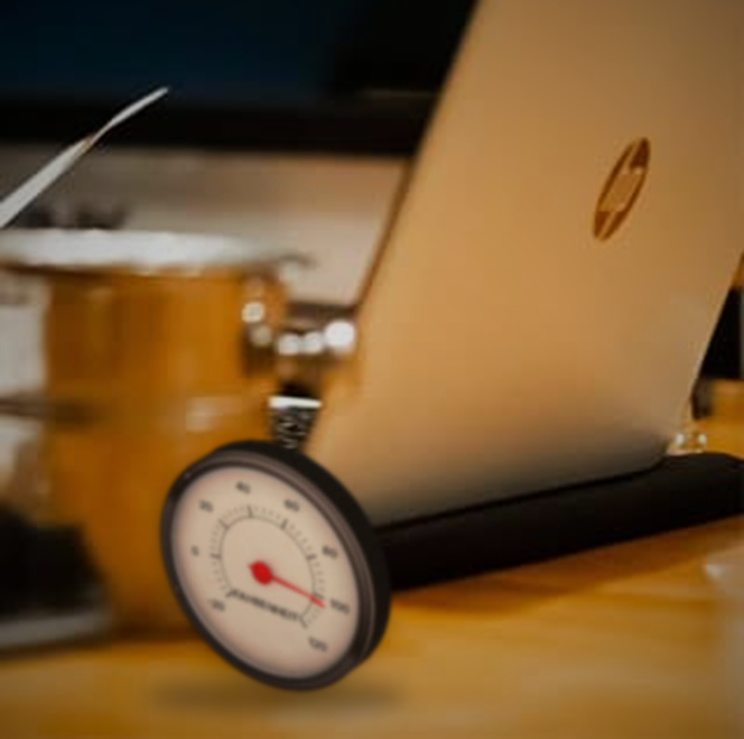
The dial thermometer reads 100 °F
